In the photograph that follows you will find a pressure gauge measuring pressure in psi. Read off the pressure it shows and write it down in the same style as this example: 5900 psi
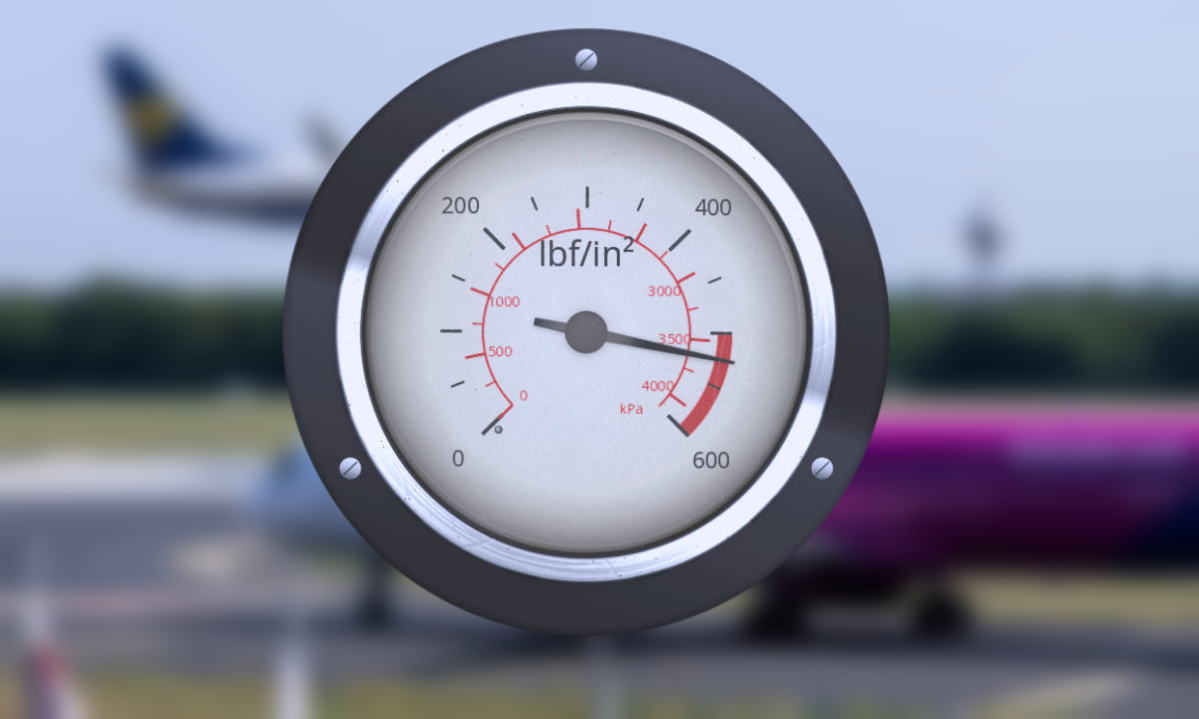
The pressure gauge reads 525 psi
